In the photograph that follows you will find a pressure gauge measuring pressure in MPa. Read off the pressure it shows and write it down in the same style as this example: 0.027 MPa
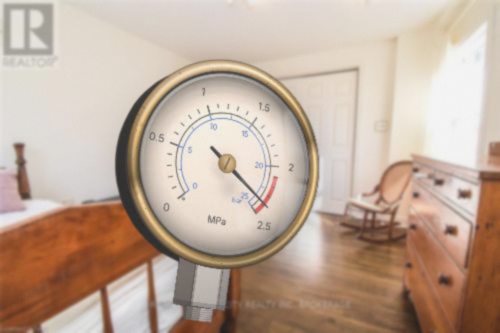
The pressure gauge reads 2.4 MPa
